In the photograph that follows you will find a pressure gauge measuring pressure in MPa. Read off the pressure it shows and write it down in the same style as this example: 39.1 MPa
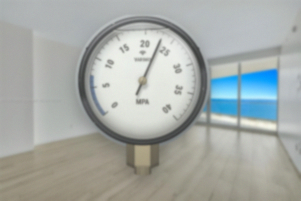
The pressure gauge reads 23 MPa
